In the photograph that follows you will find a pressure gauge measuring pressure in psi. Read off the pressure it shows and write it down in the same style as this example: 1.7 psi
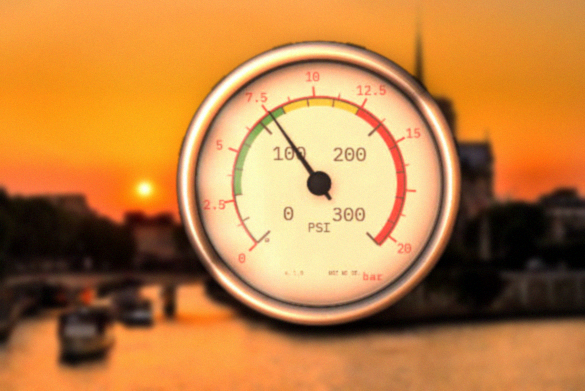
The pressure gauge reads 110 psi
